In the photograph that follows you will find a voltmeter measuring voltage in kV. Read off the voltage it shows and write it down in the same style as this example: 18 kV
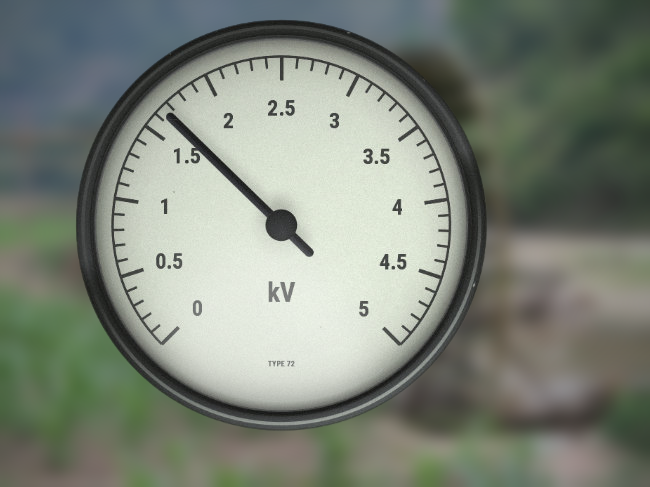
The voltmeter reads 1.65 kV
